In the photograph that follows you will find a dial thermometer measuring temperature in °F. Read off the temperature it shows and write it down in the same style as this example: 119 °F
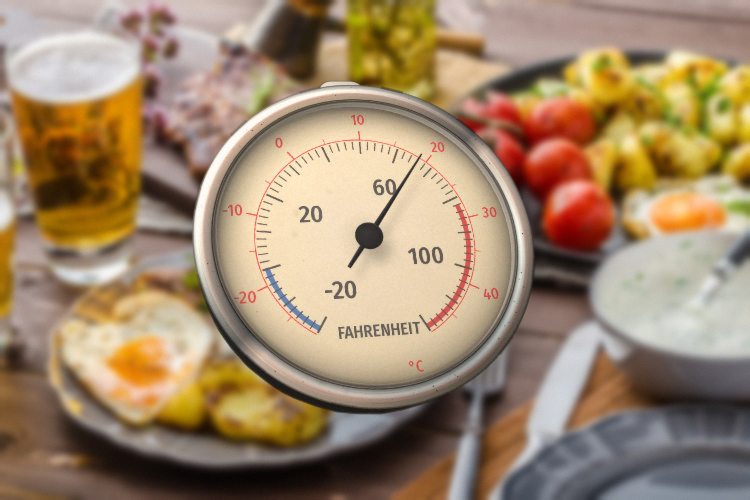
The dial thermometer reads 66 °F
